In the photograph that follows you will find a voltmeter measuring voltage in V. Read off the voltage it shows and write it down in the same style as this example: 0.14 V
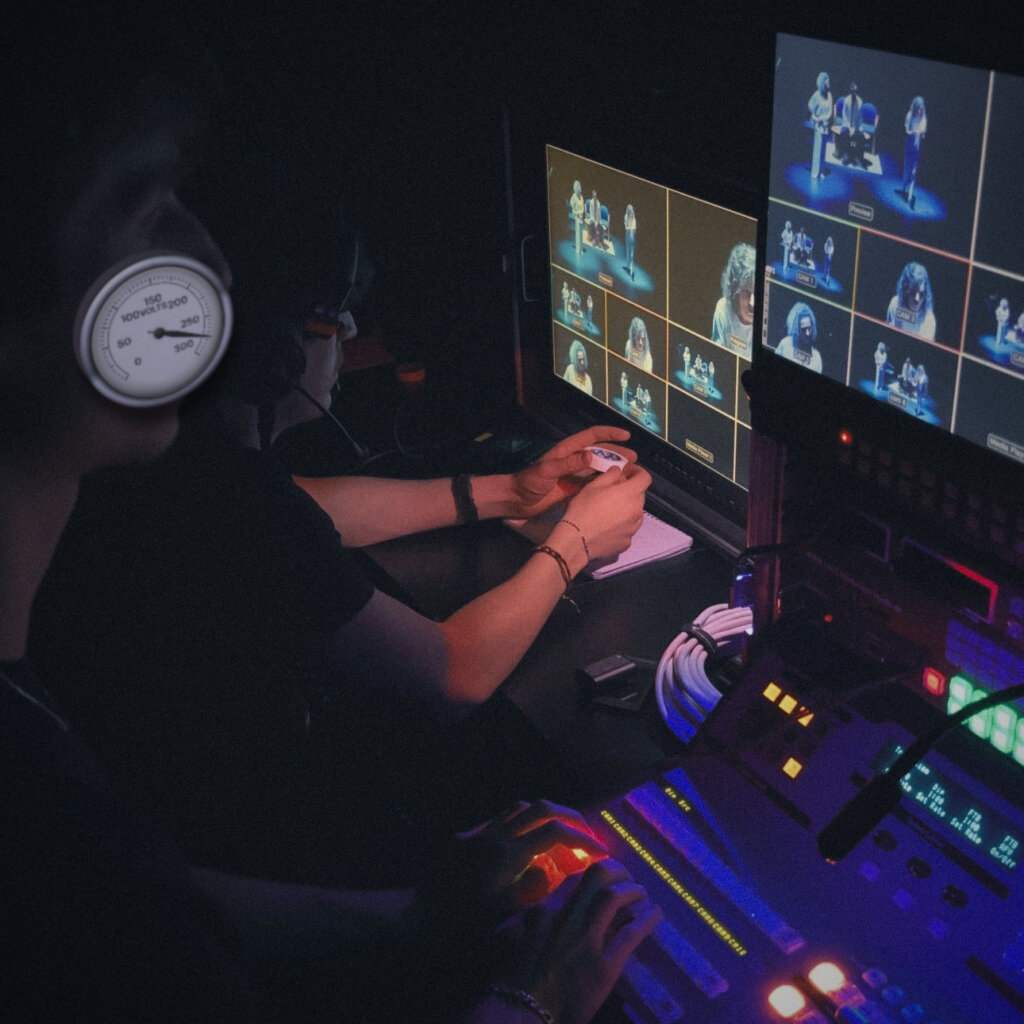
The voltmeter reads 275 V
